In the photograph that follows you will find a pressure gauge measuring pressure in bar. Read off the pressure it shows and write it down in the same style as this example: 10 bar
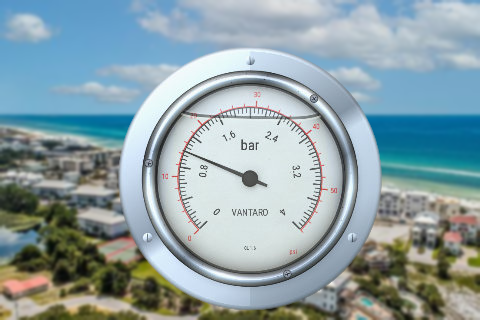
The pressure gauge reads 1 bar
